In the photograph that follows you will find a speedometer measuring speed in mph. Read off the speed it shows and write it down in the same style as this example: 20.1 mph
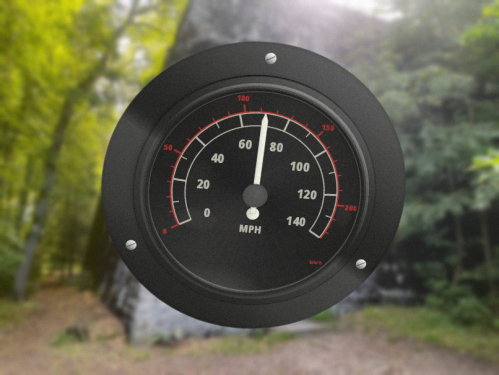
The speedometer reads 70 mph
